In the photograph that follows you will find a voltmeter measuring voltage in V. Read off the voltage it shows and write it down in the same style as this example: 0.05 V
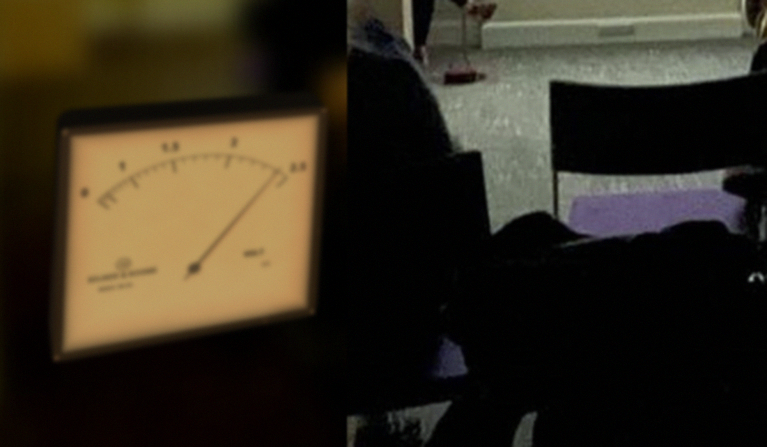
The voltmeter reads 2.4 V
